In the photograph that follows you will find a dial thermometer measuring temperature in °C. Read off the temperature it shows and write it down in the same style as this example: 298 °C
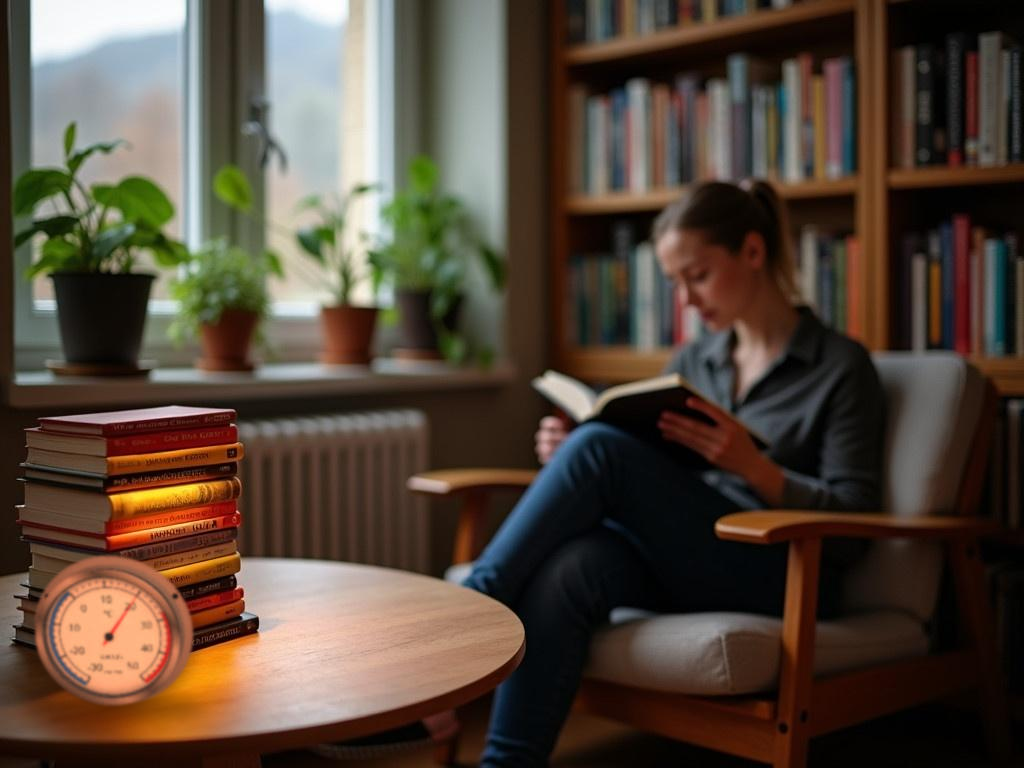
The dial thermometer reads 20 °C
